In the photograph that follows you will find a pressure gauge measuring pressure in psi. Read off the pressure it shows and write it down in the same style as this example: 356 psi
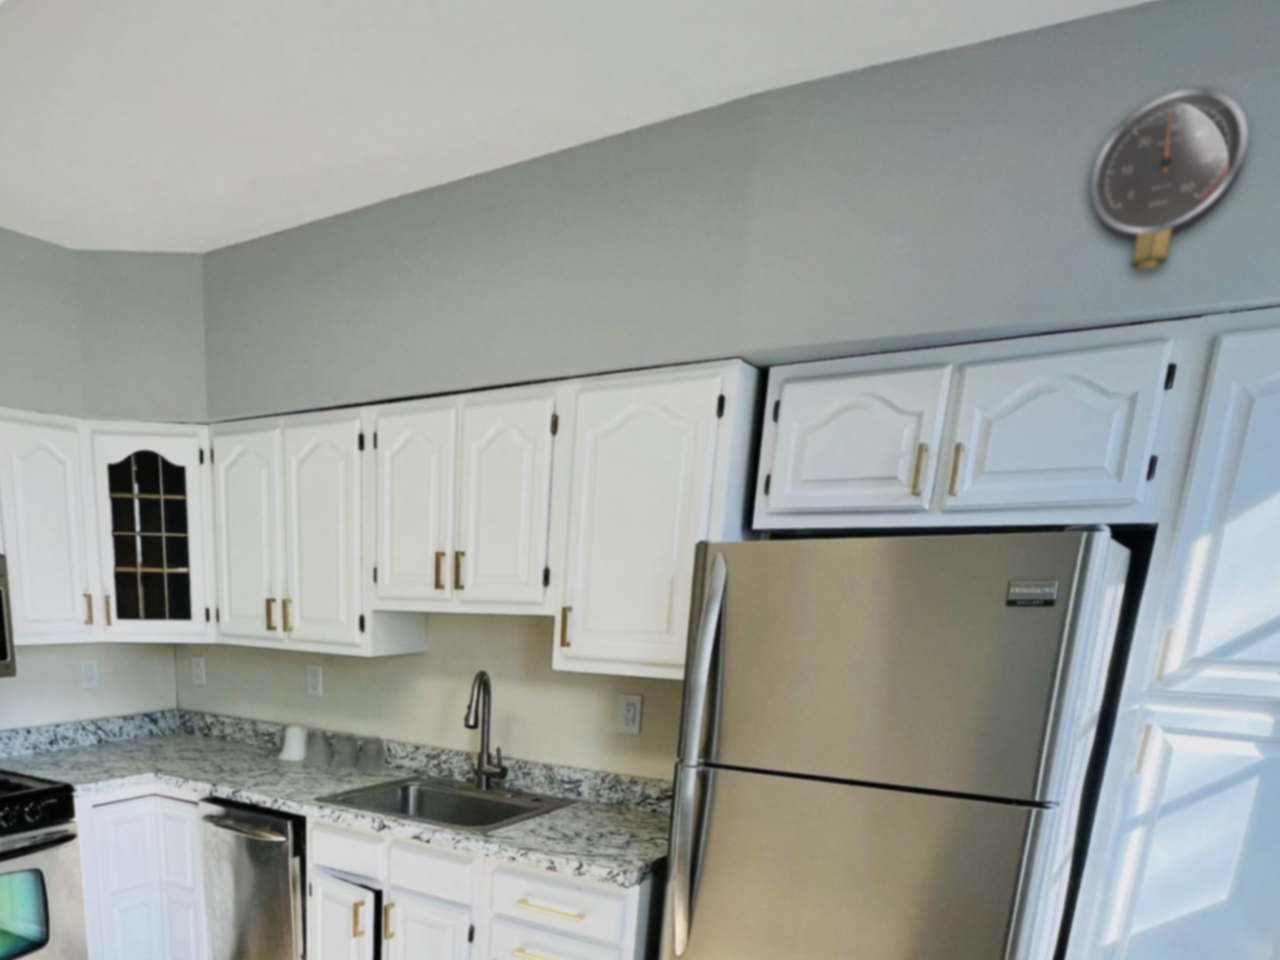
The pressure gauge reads 28 psi
